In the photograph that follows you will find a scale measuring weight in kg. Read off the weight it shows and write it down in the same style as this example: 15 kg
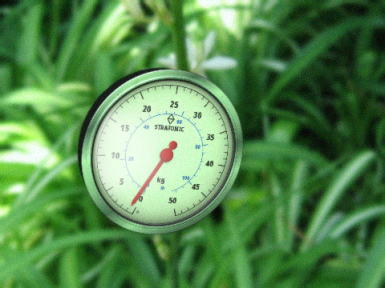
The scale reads 1 kg
